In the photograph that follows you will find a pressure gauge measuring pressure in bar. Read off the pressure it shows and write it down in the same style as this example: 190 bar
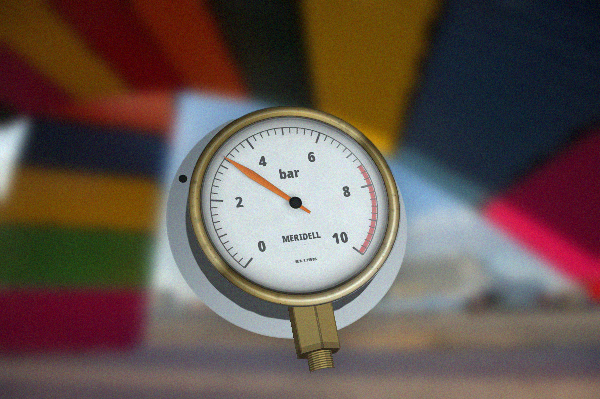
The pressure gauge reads 3.2 bar
